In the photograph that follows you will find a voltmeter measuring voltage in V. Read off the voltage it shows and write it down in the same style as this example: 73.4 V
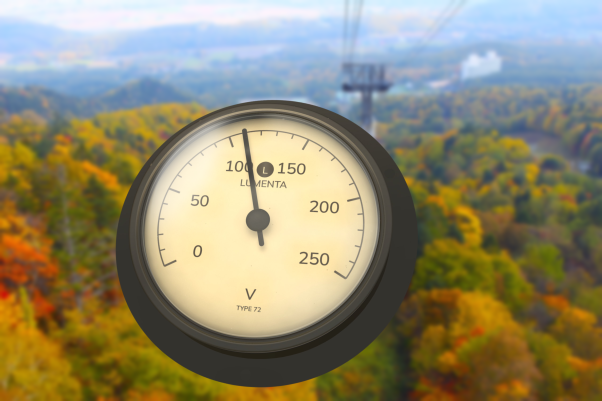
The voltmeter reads 110 V
